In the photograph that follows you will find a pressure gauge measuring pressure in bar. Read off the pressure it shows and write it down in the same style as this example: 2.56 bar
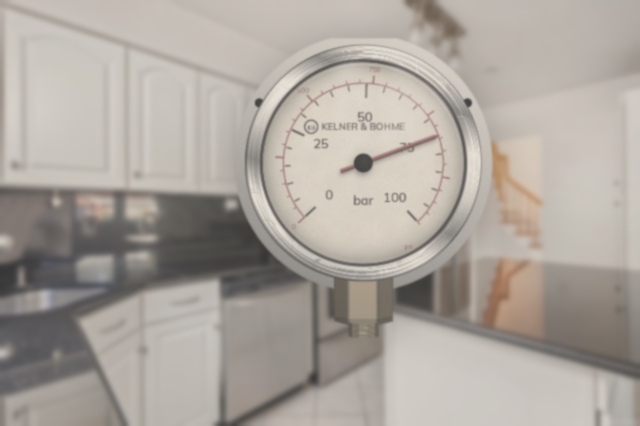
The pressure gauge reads 75 bar
